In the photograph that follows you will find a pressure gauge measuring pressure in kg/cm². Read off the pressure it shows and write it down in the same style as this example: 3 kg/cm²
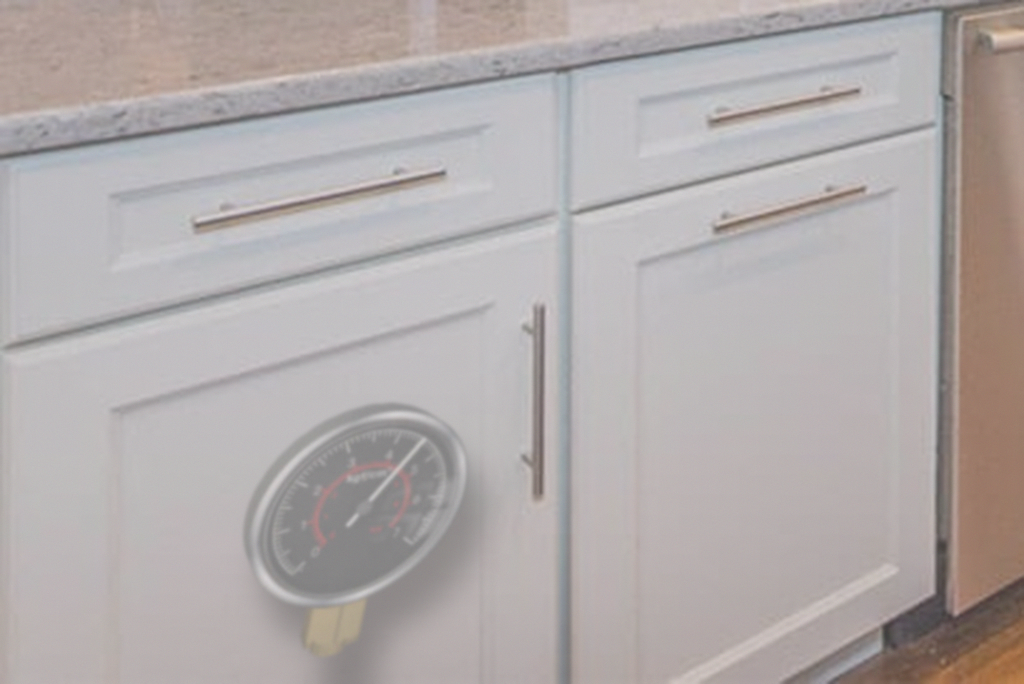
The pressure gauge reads 4.5 kg/cm²
